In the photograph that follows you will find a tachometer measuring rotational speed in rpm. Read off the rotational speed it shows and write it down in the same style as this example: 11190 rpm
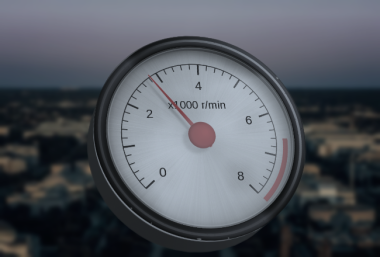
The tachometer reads 2800 rpm
